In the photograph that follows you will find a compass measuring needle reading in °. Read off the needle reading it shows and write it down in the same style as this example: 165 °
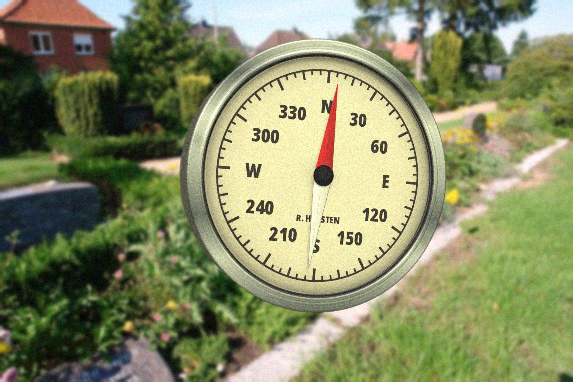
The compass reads 5 °
